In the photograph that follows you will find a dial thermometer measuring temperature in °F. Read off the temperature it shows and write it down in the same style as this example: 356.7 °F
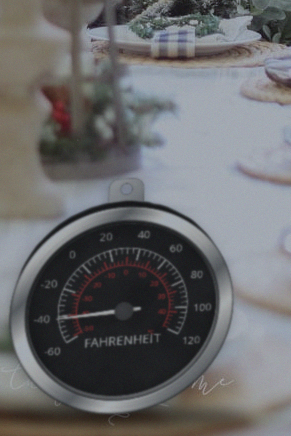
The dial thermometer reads -40 °F
